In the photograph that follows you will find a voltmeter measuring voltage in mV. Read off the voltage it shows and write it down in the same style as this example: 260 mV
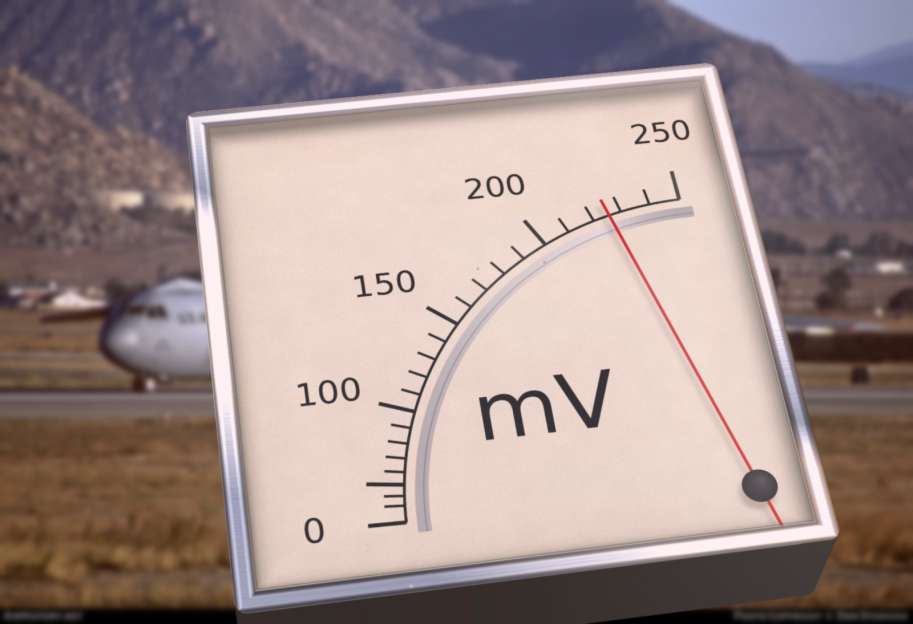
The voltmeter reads 225 mV
